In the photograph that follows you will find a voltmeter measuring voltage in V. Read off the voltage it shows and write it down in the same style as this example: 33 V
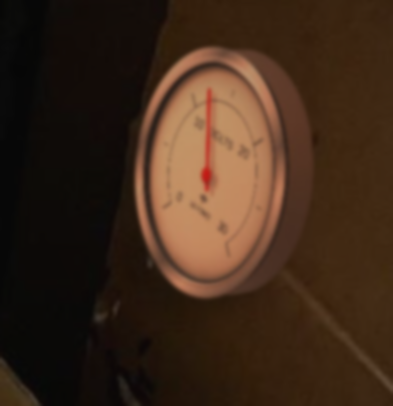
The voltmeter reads 12.5 V
